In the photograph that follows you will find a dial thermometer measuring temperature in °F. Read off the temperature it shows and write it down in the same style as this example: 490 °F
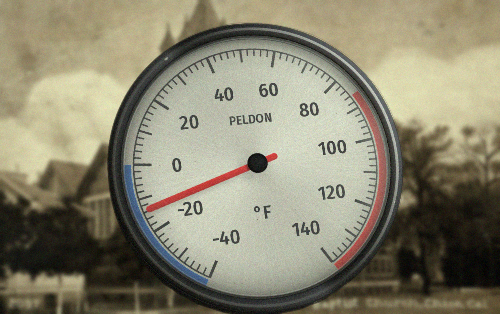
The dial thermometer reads -14 °F
